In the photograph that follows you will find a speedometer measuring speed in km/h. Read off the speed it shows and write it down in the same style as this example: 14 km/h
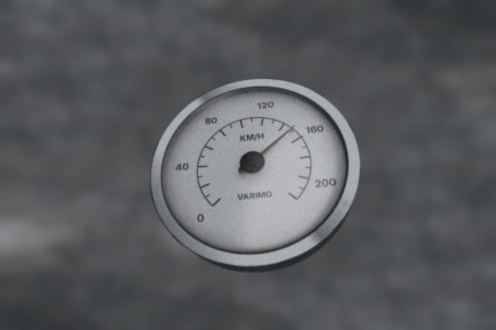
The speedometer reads 150 km/h
